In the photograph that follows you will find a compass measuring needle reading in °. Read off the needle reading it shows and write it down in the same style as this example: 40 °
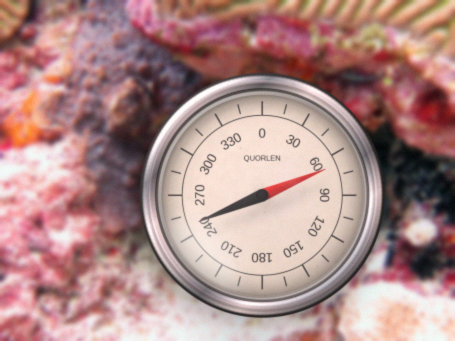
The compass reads 67.5 °
